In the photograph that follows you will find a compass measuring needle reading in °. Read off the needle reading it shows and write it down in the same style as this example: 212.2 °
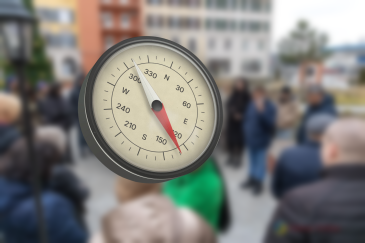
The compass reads 130 °
